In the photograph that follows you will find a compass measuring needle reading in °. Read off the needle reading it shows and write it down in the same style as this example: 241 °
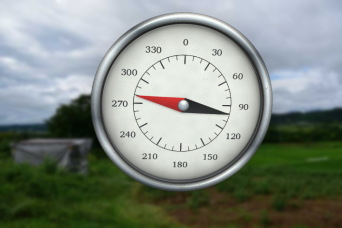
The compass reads 280 °
